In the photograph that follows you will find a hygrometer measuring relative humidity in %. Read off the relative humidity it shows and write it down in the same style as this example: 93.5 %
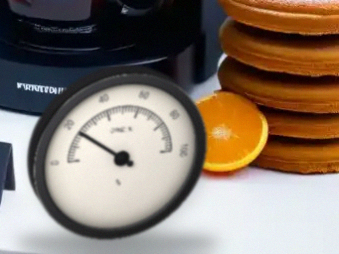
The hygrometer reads 20 %
